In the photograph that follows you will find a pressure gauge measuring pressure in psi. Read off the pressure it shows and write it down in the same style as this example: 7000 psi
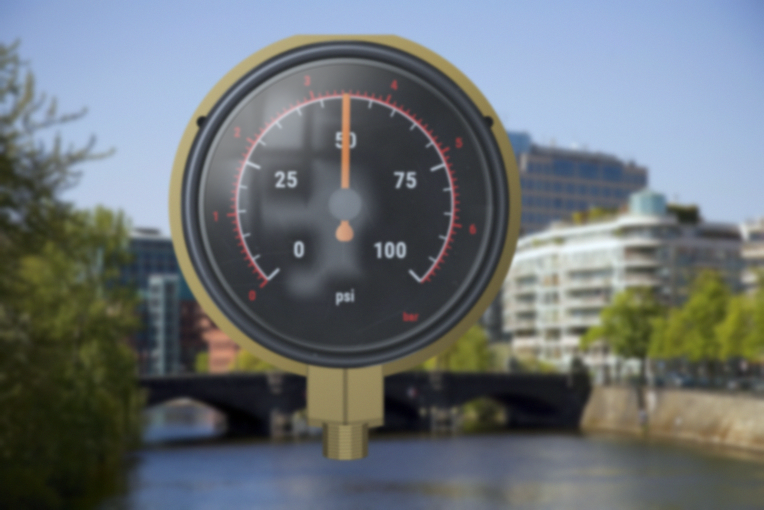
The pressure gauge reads 50 psi
